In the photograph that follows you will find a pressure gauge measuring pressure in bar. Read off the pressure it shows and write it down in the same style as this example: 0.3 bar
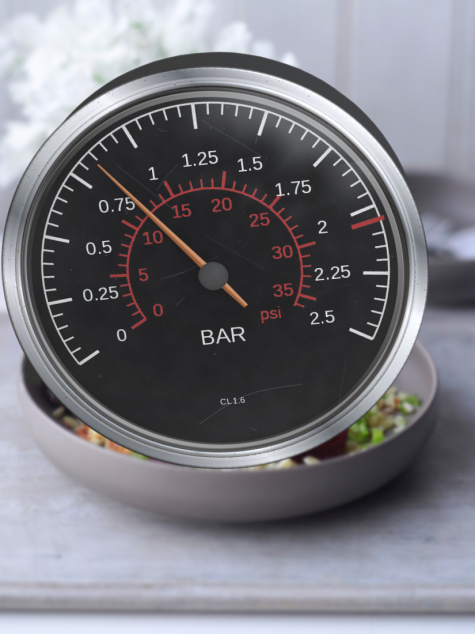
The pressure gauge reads 0.85 bar
